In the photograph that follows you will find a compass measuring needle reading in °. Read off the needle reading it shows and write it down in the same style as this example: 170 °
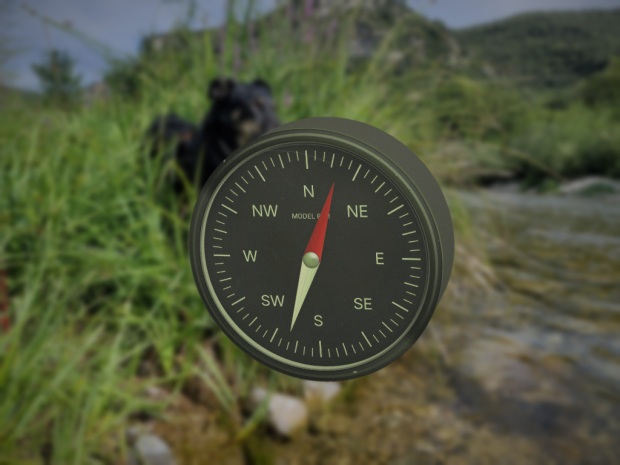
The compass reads 20 °
